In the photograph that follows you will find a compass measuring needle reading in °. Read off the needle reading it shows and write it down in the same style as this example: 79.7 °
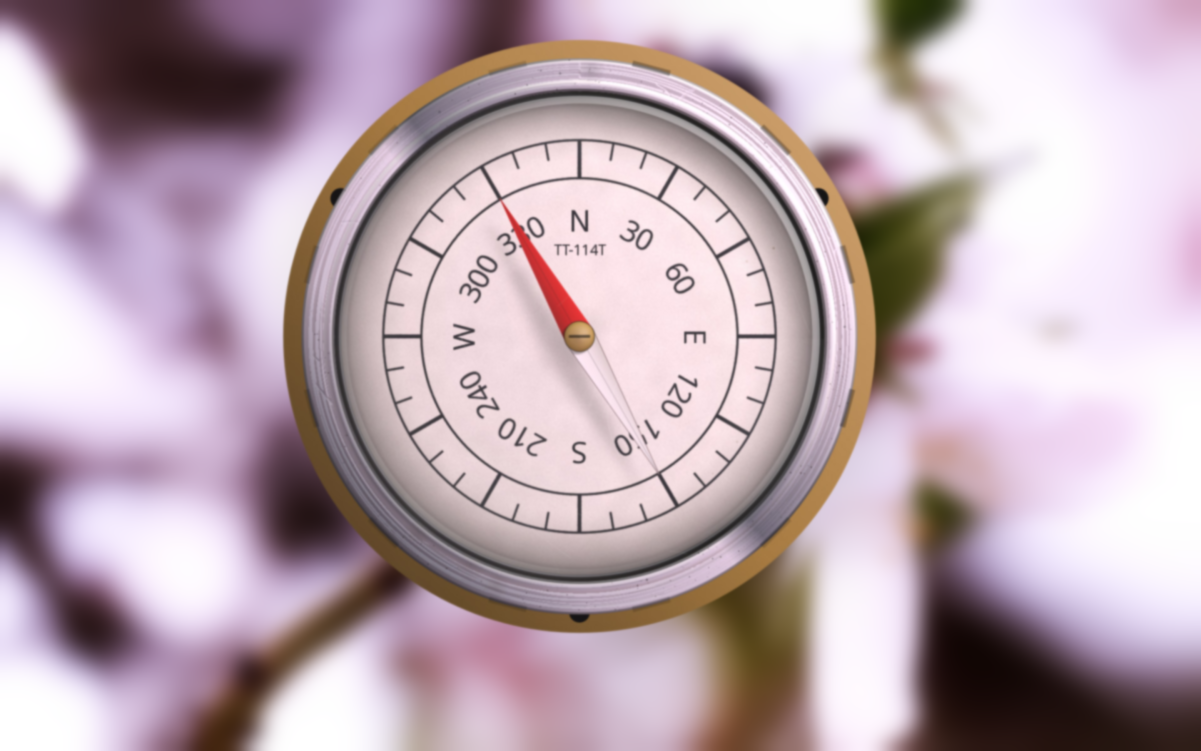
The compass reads 330 °
